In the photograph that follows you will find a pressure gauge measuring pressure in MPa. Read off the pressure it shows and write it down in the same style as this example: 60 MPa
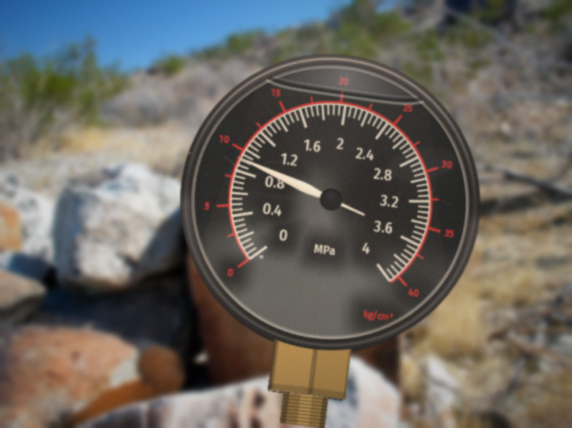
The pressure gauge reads 0.9 MPa
